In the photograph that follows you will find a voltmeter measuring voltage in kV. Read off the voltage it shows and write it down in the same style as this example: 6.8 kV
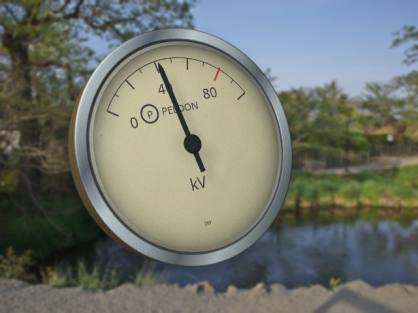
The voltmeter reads 40 kV
